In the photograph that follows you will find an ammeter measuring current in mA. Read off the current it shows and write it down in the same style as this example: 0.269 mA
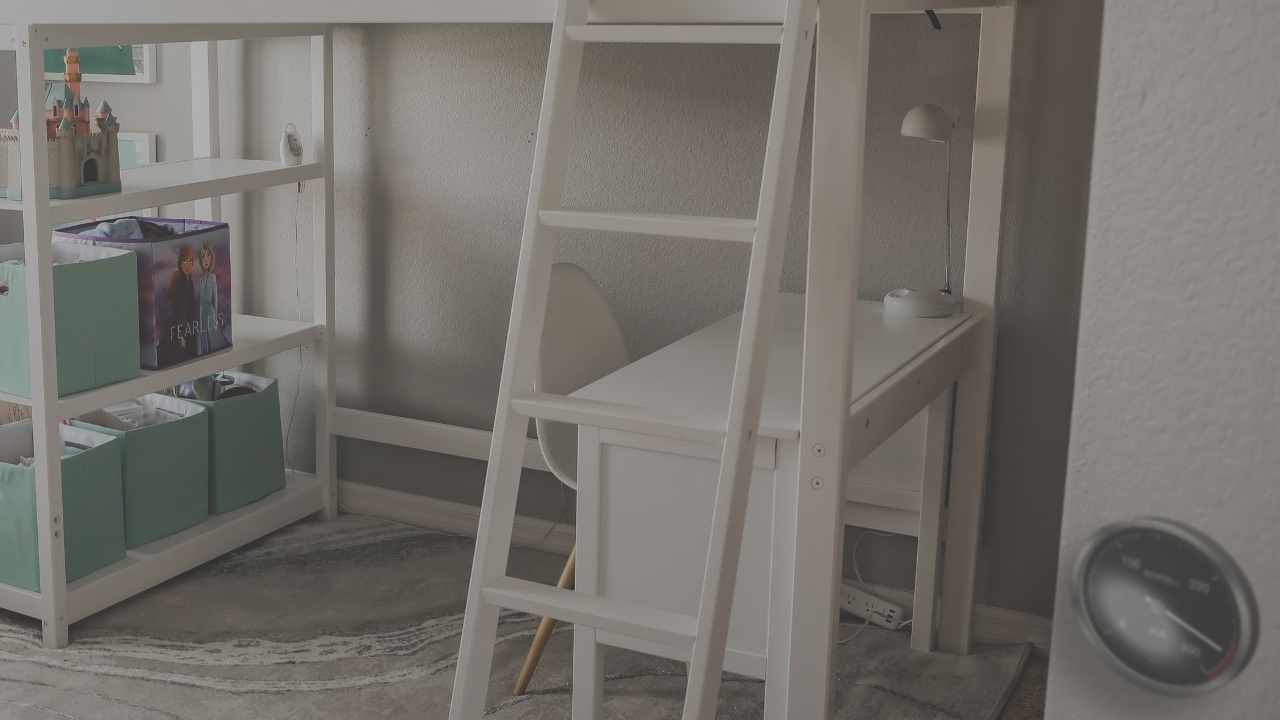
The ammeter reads 270 mA
